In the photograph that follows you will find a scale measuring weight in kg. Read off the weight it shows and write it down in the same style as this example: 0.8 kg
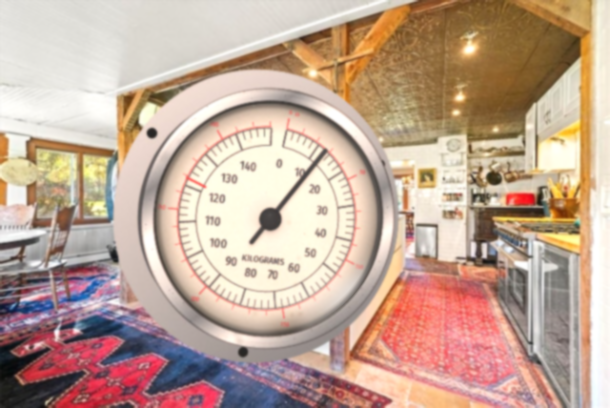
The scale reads 12 kg
